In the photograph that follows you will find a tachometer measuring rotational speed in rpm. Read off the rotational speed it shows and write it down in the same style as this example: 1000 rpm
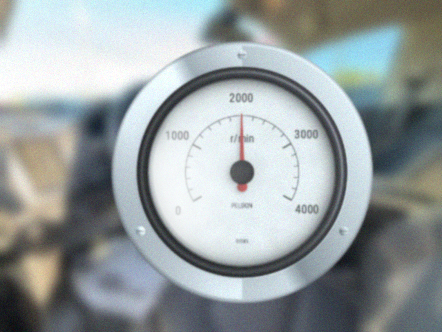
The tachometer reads 2000 rpm
